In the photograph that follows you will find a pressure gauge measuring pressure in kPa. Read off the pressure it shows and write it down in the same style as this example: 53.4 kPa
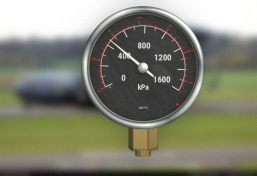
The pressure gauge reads 450 kPa
